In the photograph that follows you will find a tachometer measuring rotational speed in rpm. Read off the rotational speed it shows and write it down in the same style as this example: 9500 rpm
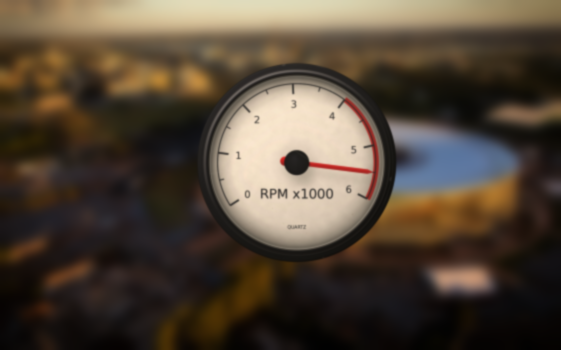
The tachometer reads 5500 rpm
